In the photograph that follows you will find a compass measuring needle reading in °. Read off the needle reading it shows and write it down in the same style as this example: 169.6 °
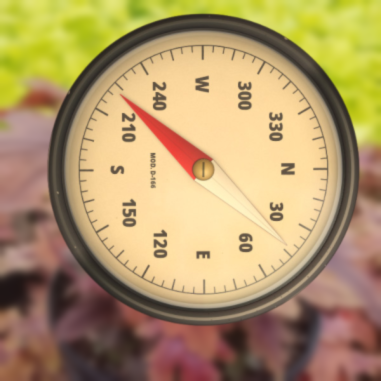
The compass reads 222.5 °
